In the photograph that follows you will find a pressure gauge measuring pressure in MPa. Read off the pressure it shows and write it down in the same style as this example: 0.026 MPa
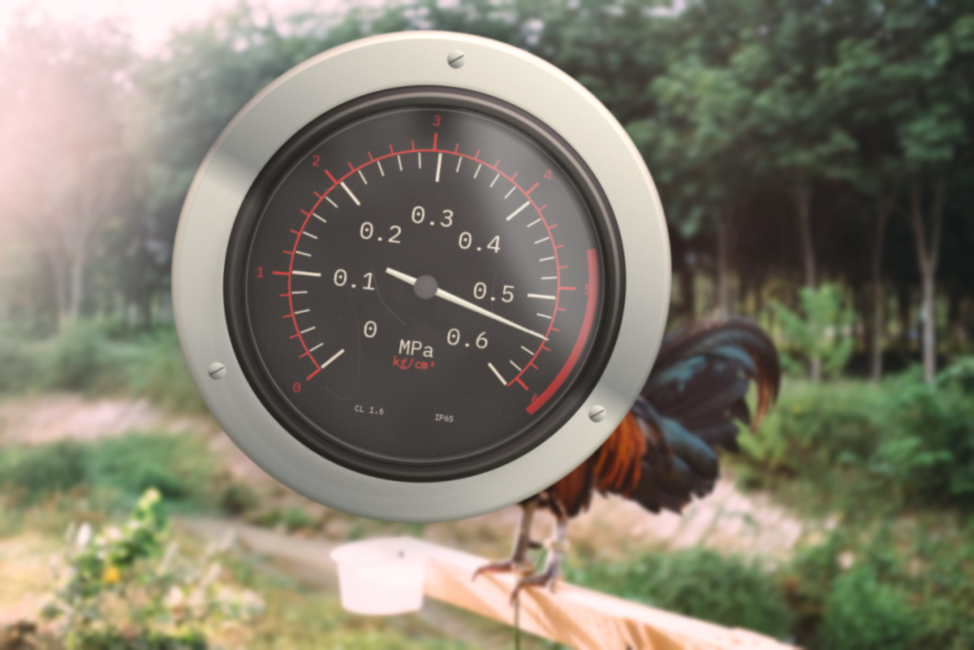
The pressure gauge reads 0.54 MPa
